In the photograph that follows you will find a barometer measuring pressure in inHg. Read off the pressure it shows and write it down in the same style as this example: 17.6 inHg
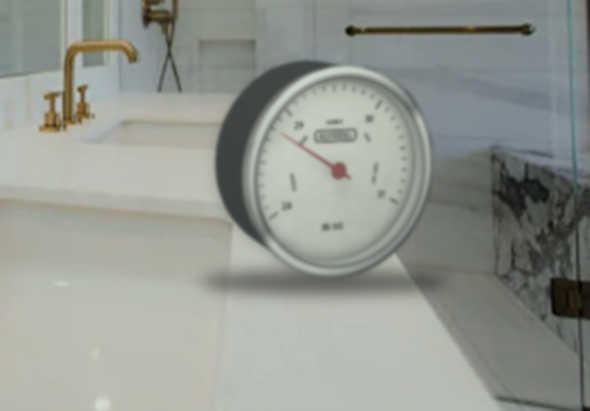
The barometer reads 28.8 inHg
